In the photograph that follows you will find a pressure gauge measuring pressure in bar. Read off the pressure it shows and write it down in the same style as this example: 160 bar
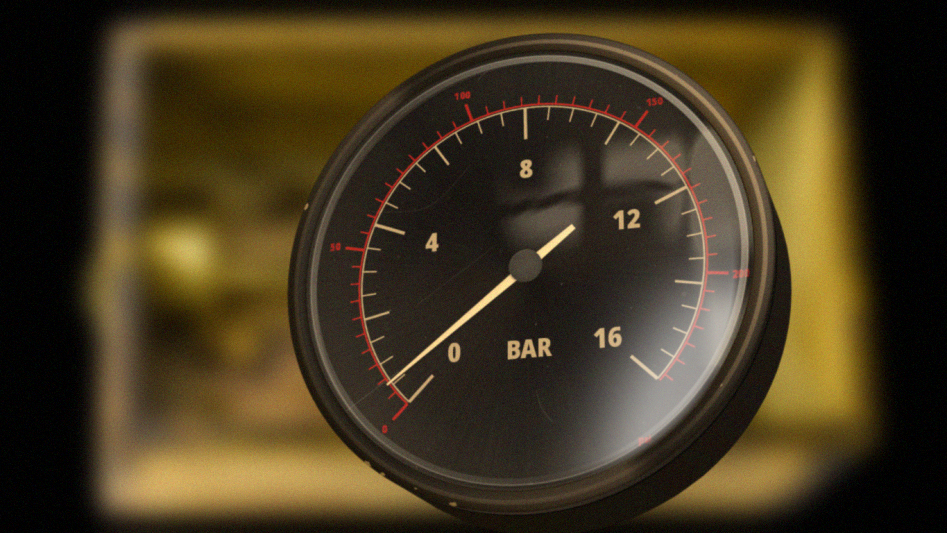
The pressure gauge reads 0.5 bar
